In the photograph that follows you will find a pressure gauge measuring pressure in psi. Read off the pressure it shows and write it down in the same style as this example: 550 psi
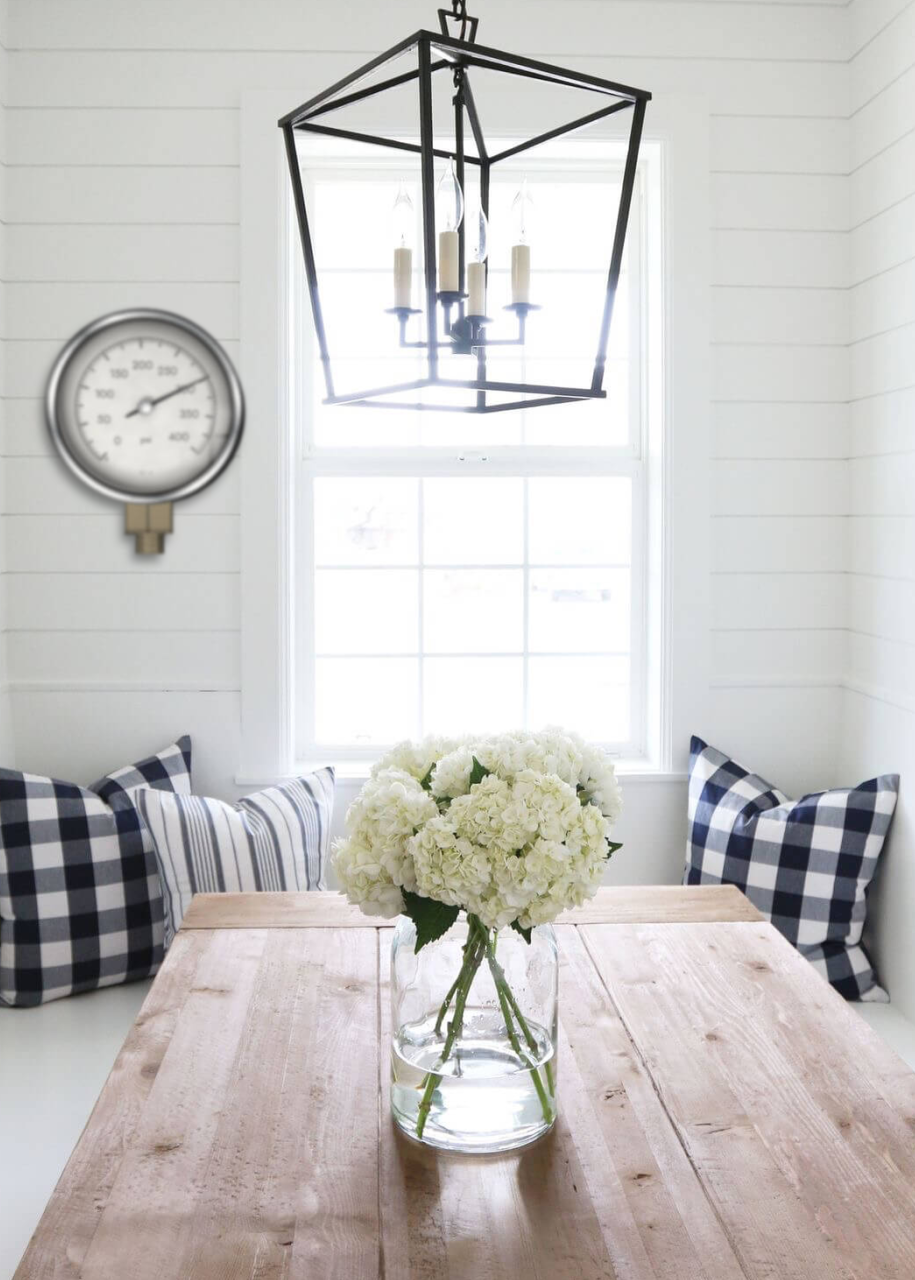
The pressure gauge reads 300 psi
